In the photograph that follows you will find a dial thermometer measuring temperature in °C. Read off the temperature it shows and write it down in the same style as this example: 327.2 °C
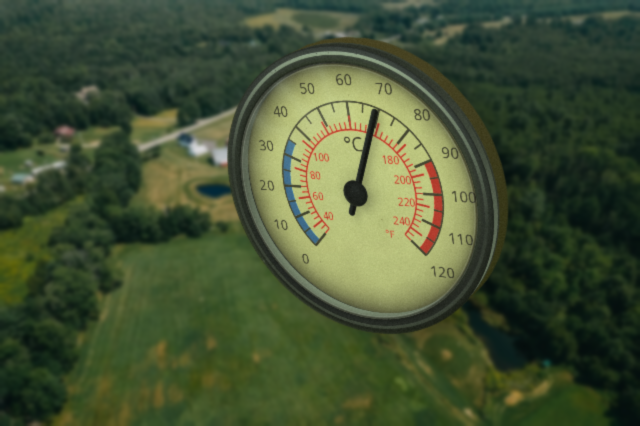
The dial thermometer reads 70 °C
